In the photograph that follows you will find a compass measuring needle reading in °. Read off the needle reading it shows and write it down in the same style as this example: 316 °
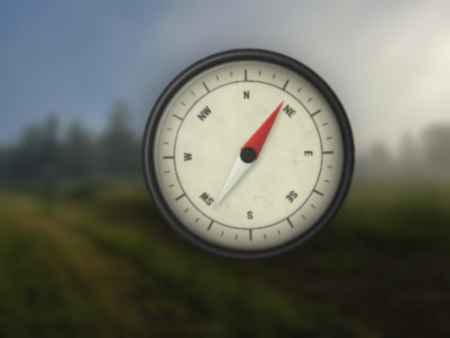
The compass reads 35 °
